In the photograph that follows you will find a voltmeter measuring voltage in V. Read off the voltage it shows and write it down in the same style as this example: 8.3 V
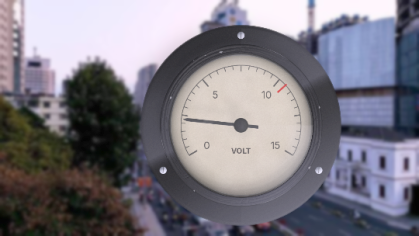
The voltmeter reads 2.25 V
